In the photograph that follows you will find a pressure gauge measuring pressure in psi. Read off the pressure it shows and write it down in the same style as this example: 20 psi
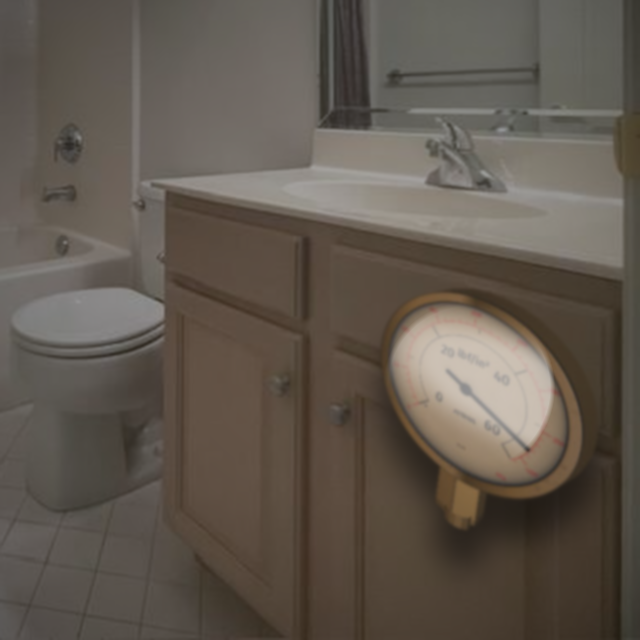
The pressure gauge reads 55 psi
